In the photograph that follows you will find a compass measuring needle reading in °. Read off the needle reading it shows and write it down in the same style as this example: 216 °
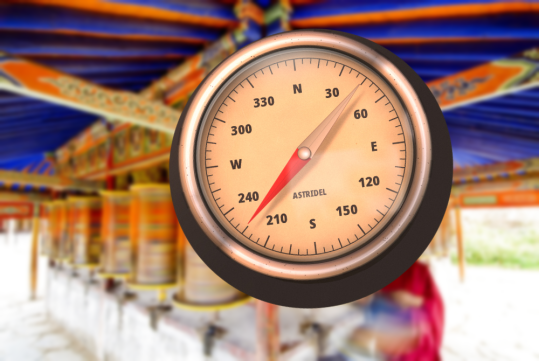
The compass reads 225 °
